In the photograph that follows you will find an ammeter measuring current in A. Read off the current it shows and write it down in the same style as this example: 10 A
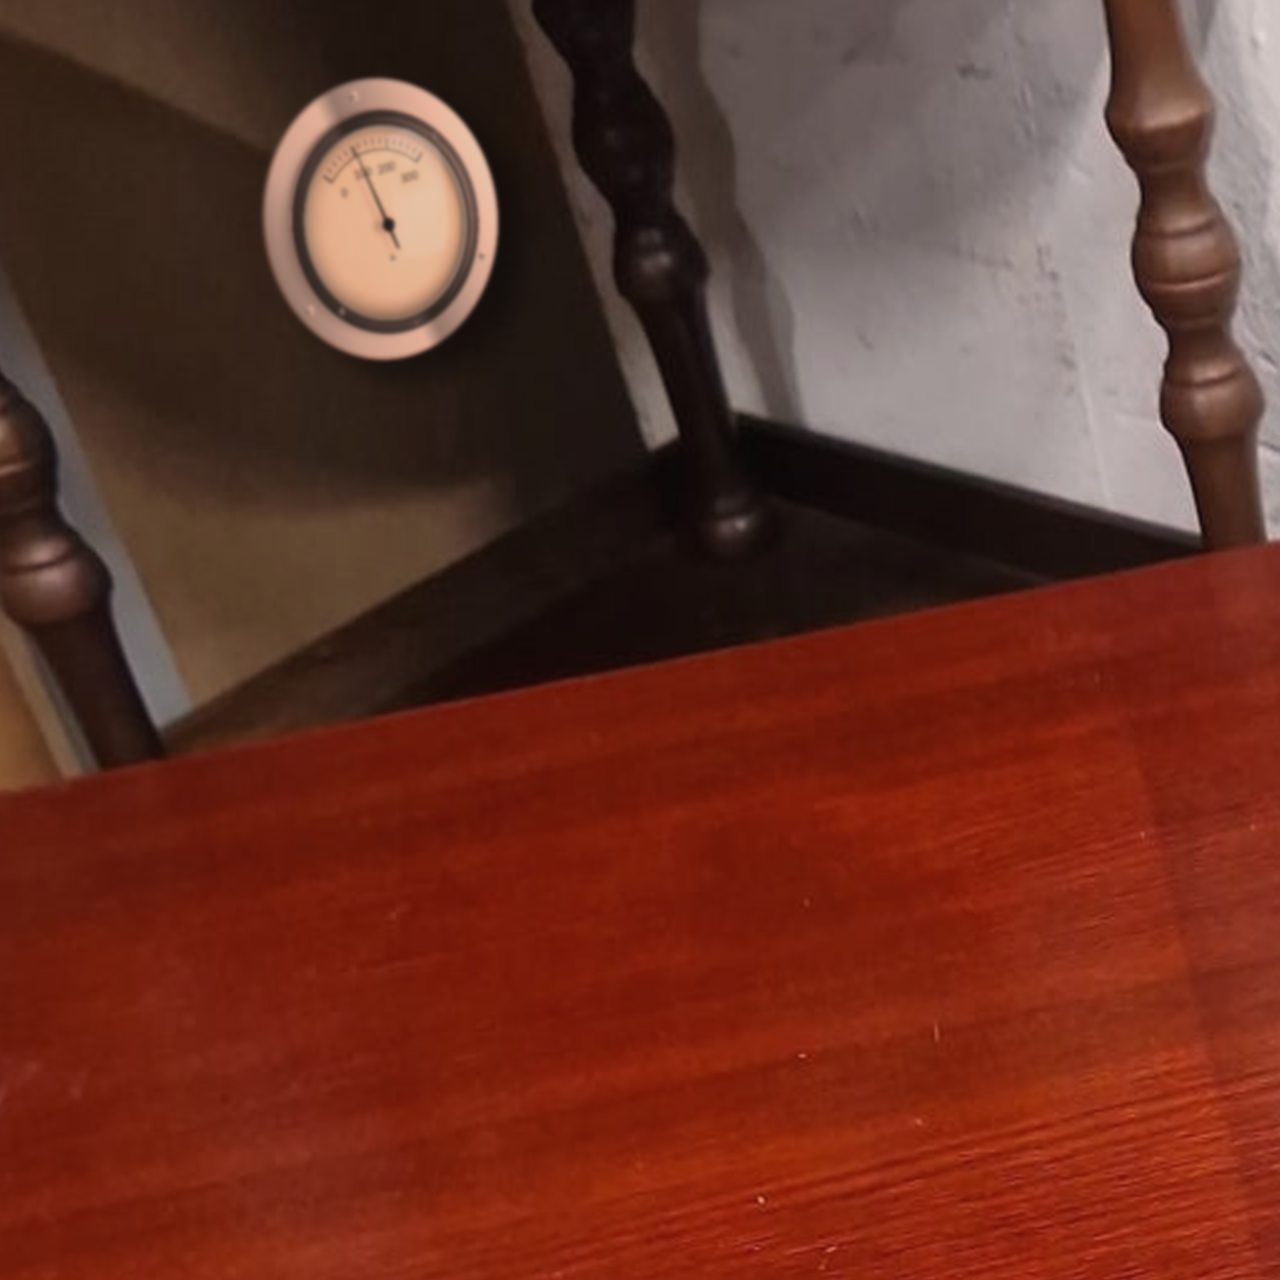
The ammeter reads 100 A
